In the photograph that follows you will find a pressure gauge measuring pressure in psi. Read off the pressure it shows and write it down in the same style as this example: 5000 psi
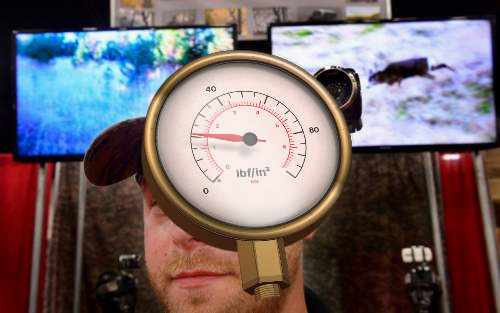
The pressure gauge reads 20 psi
